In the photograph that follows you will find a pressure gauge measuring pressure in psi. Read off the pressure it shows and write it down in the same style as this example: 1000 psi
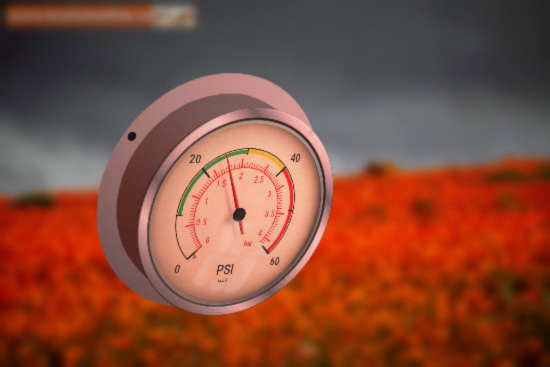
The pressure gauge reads 25 psi
